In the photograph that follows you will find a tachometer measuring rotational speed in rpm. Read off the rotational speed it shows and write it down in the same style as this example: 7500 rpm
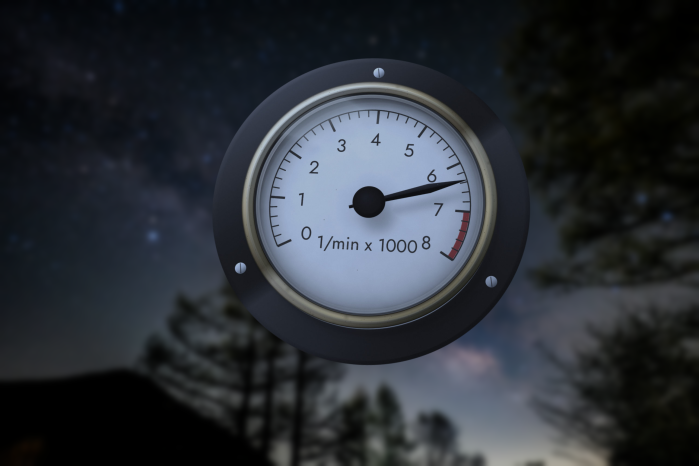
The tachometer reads 6400 rpm
